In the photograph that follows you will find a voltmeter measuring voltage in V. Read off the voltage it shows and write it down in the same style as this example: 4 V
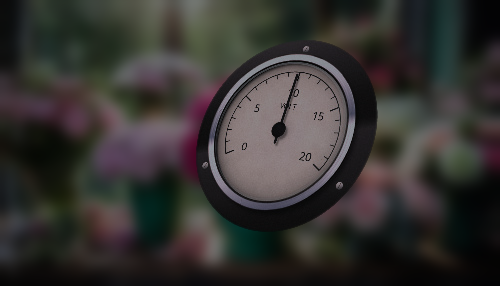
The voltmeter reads 10 V
